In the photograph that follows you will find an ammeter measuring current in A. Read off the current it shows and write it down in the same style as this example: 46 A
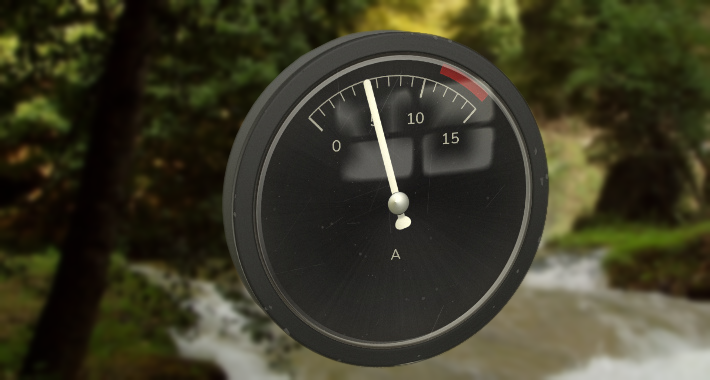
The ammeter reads 5 A
